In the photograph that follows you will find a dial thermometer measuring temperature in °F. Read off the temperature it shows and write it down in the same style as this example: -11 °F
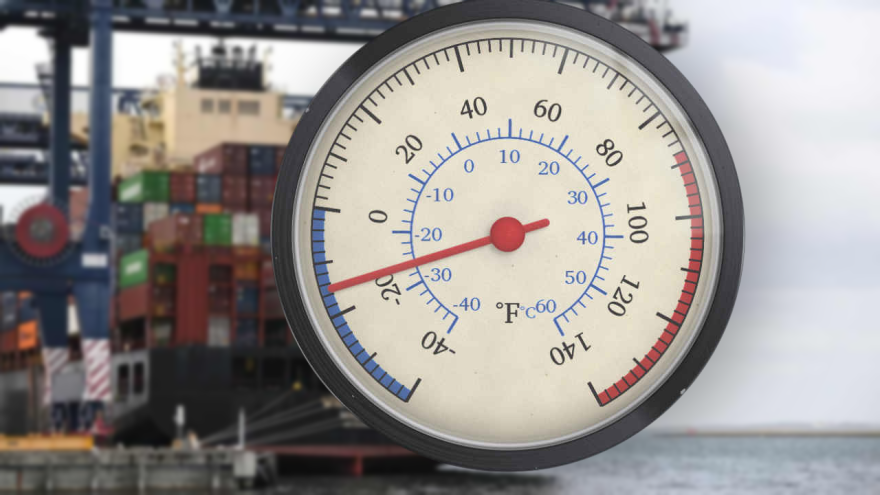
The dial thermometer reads -15 °F
